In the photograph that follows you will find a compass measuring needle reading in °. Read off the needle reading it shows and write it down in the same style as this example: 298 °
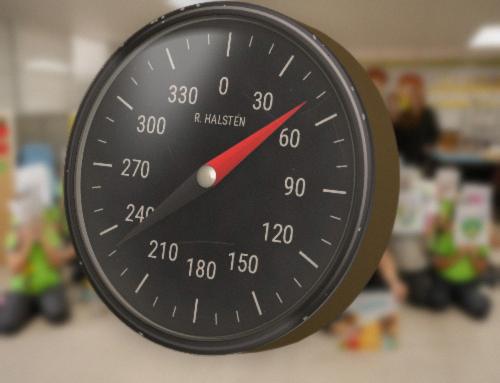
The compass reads 50 °
